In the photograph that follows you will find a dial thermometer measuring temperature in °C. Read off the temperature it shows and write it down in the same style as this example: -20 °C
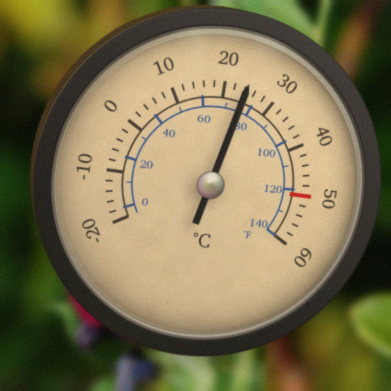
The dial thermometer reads 24 °C
